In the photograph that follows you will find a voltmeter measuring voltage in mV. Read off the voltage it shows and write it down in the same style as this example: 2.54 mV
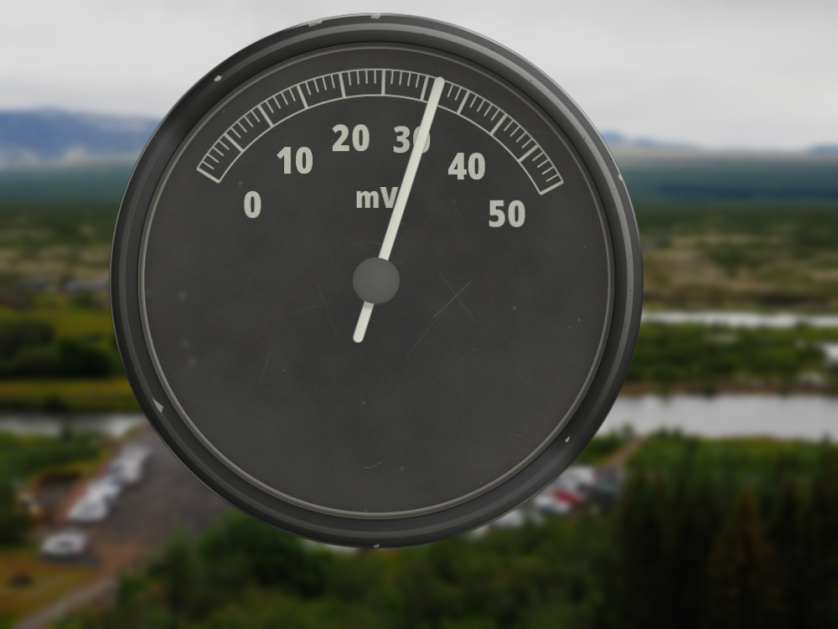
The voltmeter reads 31.5 mV
